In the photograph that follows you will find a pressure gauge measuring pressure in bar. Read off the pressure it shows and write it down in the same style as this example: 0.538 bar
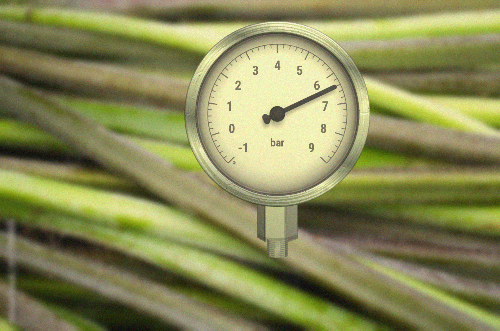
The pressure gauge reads 6.4 bar
